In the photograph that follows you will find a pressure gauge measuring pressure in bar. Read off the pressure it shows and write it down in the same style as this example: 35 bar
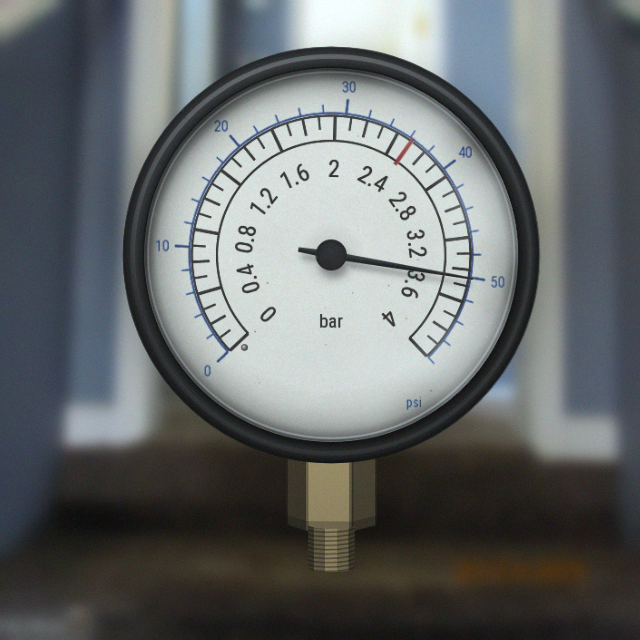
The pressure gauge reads 3.45 bar
